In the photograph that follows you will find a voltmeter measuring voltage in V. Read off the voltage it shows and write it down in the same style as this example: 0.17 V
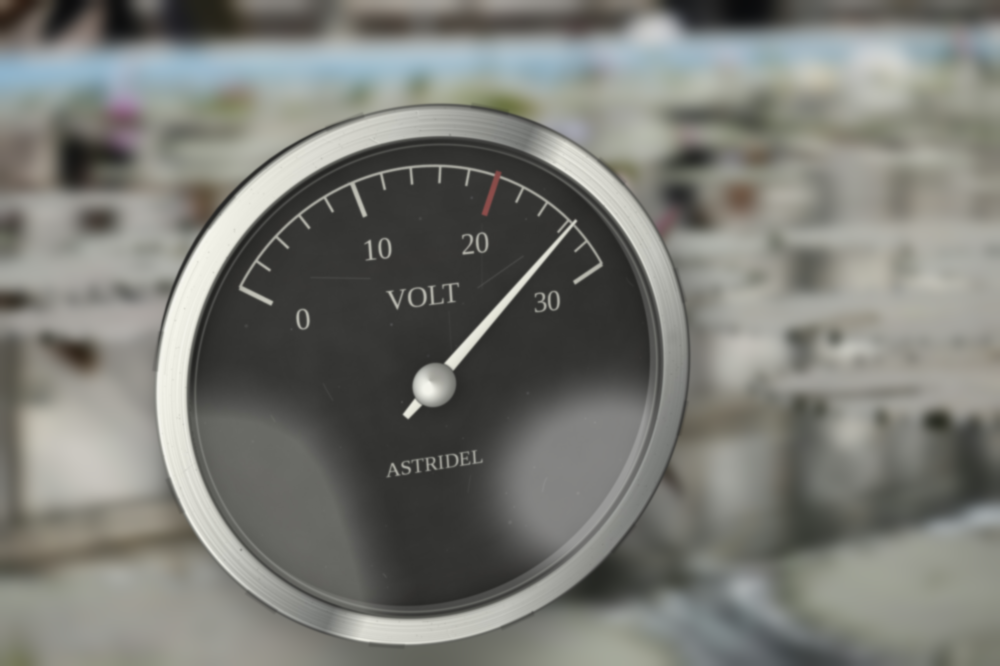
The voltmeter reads 26 V
